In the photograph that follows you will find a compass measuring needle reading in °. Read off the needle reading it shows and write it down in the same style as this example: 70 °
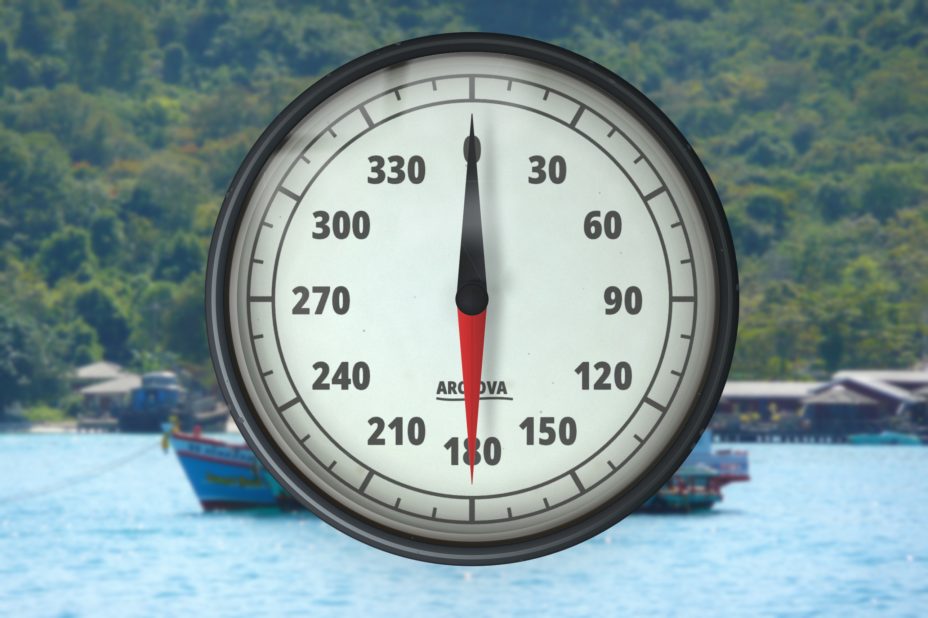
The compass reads 180 °
